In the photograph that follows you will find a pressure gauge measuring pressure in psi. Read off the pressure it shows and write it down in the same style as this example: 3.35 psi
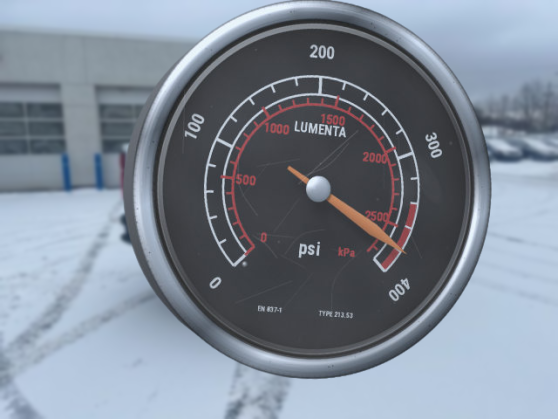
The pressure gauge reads 380 psi
